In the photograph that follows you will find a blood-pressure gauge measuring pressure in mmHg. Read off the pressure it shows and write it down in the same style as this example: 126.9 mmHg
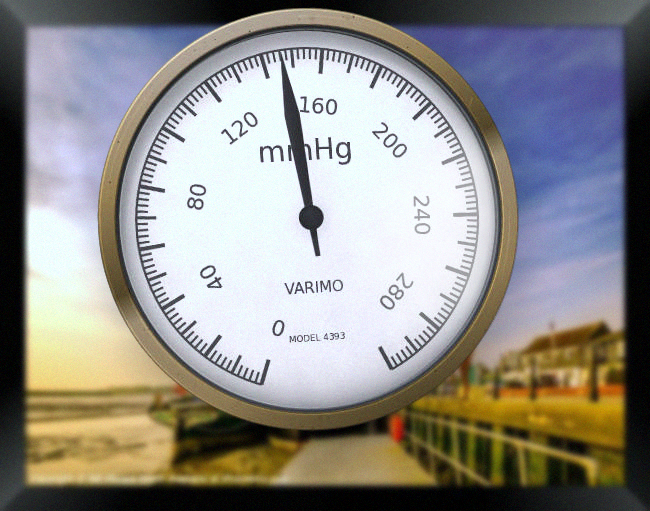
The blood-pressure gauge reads 146 mmHg
